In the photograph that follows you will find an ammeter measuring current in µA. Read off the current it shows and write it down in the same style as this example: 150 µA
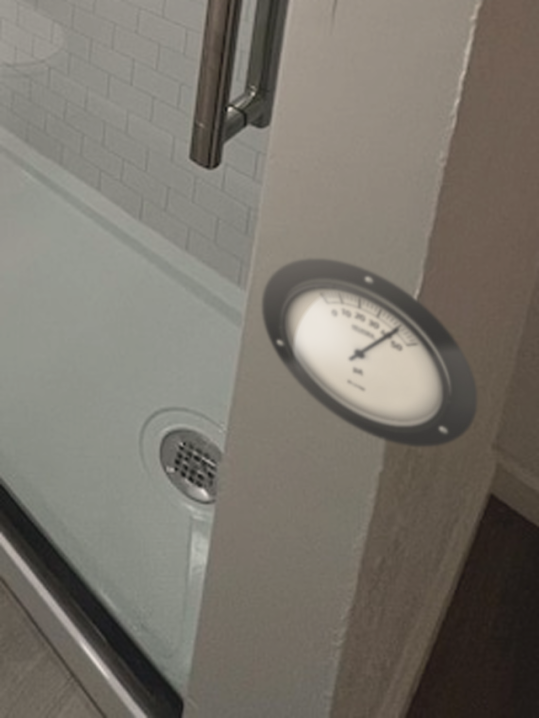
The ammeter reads 40 µA
